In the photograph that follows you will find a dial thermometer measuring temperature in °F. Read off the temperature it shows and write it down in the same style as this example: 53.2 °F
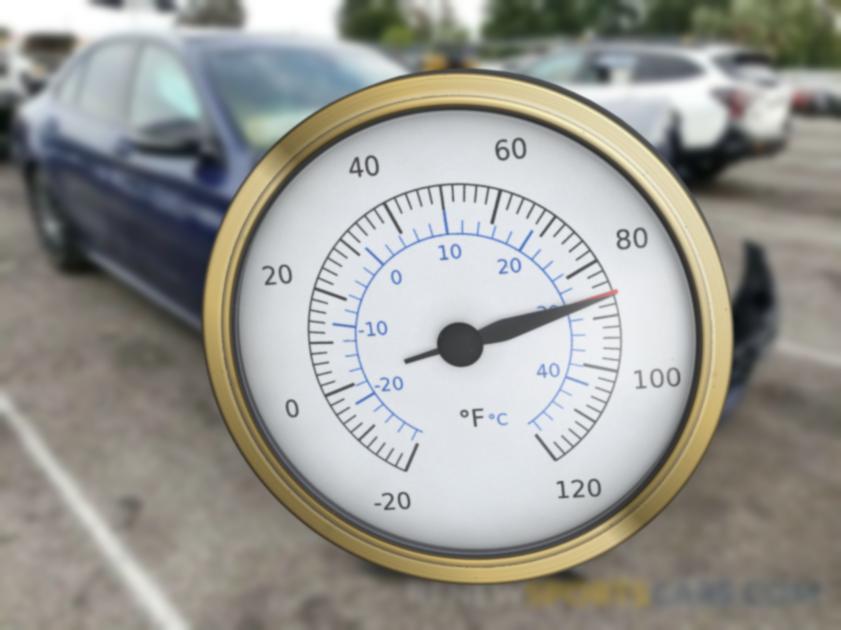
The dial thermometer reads 86 °F
